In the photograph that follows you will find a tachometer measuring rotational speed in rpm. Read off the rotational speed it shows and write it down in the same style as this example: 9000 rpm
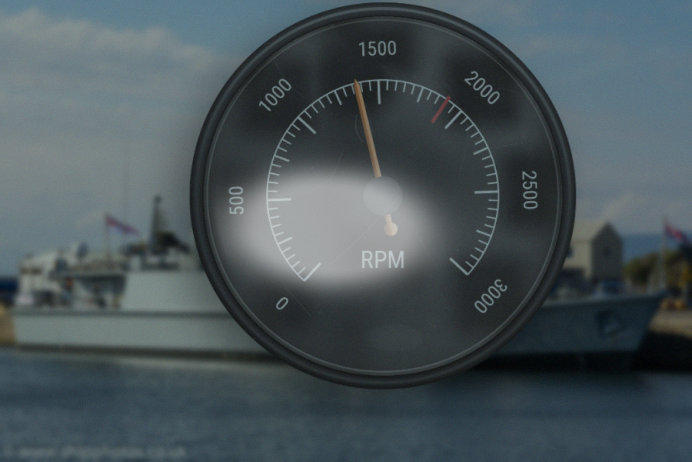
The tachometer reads 1375 rpm
